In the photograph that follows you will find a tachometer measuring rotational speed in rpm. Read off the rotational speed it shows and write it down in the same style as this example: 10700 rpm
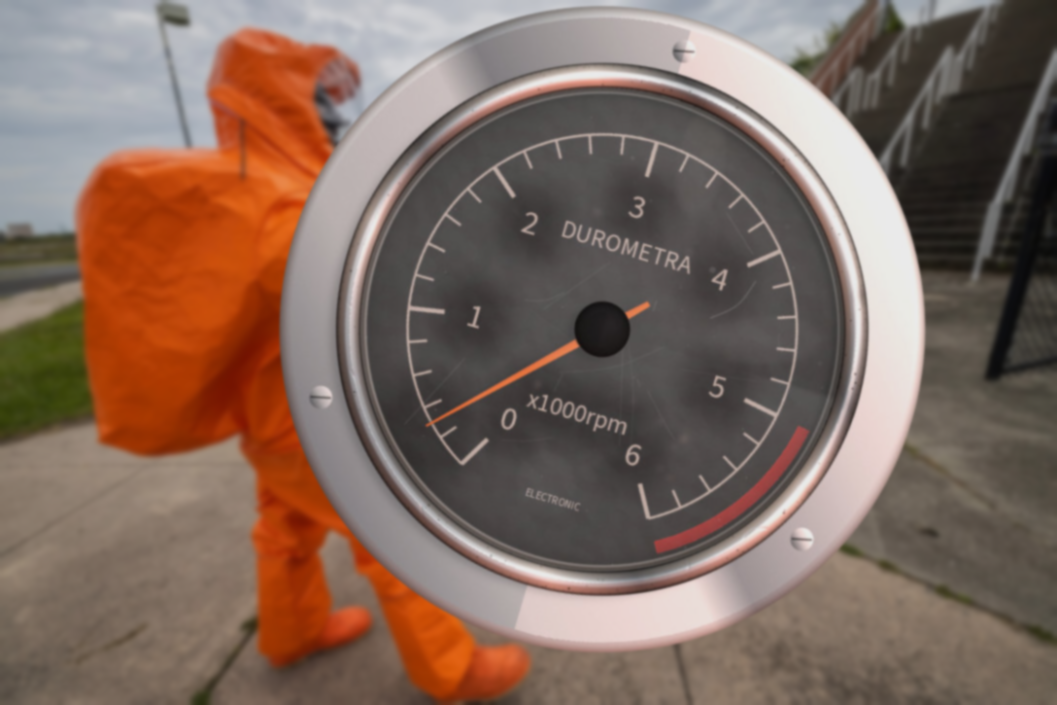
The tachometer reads 300 rpm
